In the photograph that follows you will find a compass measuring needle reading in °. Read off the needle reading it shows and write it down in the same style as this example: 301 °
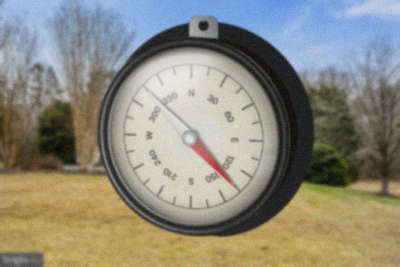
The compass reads 135 °
